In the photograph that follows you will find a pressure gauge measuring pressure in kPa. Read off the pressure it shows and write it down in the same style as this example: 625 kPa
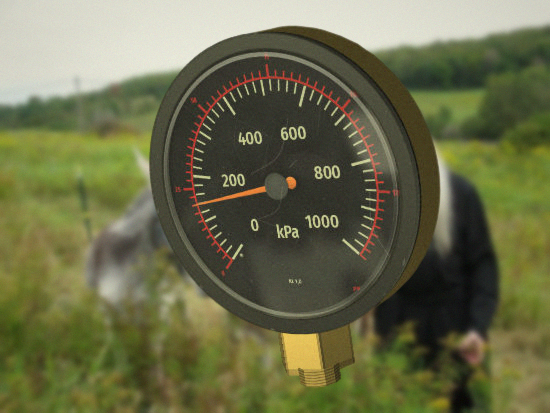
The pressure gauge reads 140 kPa
